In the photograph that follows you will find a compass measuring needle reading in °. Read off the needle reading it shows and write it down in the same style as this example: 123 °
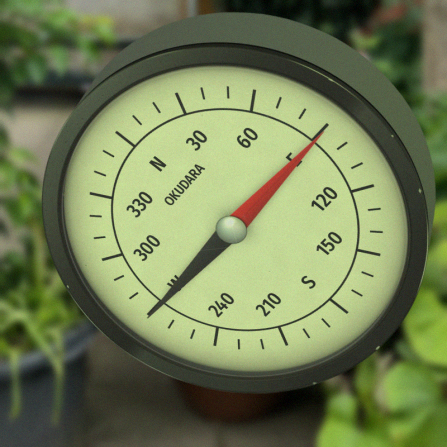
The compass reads 90 °
